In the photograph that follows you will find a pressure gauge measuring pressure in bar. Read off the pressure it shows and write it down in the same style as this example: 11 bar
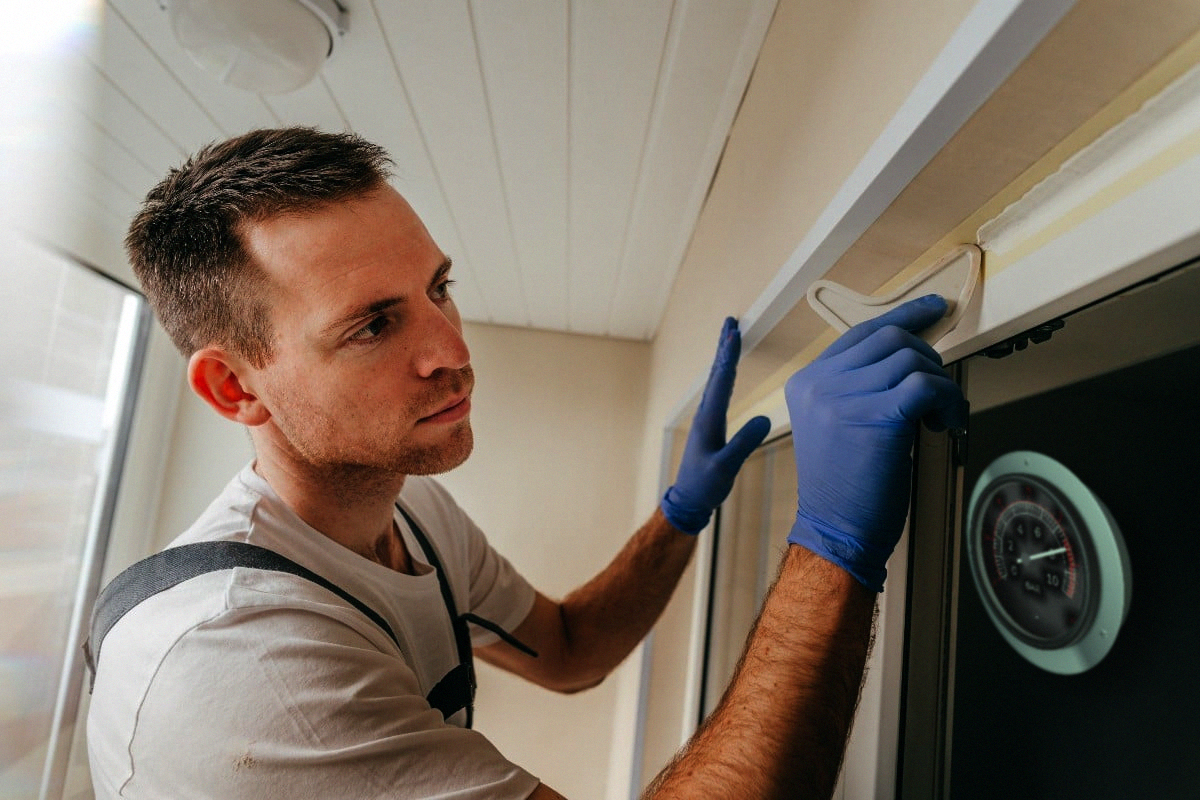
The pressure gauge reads 8 bar
